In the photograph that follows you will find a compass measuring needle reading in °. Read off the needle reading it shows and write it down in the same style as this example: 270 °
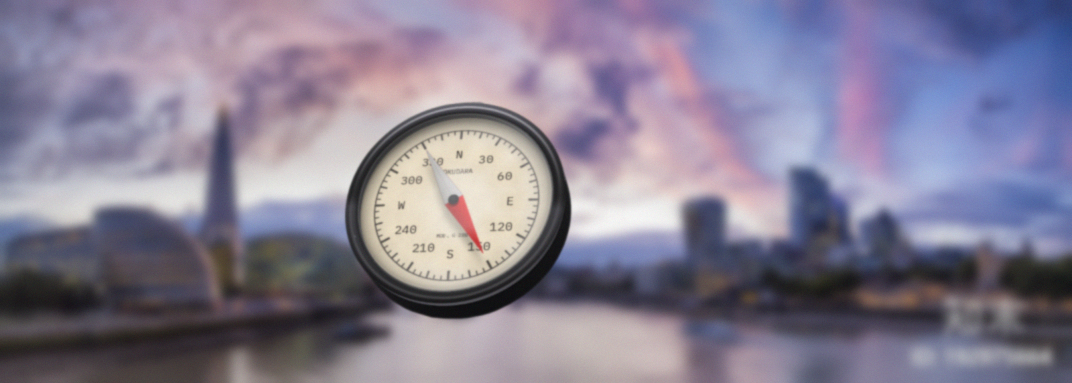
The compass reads 150 °
